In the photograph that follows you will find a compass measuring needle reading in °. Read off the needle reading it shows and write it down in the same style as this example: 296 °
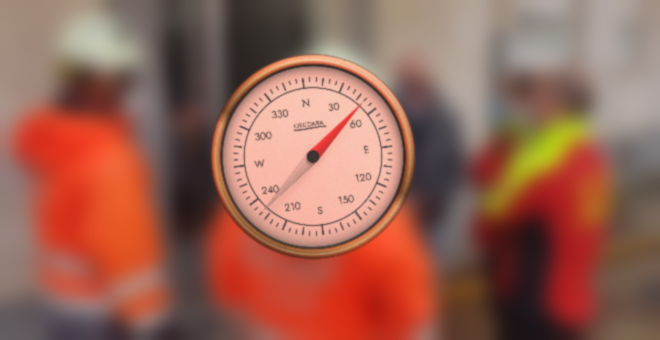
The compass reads 50 °
